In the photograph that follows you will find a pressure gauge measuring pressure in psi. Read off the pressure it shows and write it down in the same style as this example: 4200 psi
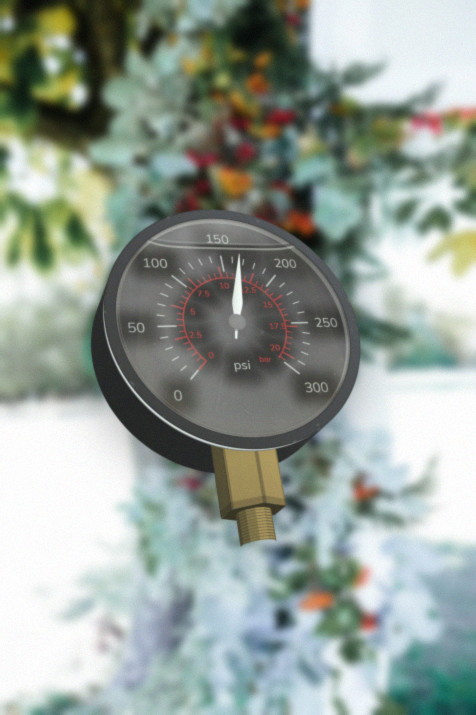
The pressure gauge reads 165 psi
